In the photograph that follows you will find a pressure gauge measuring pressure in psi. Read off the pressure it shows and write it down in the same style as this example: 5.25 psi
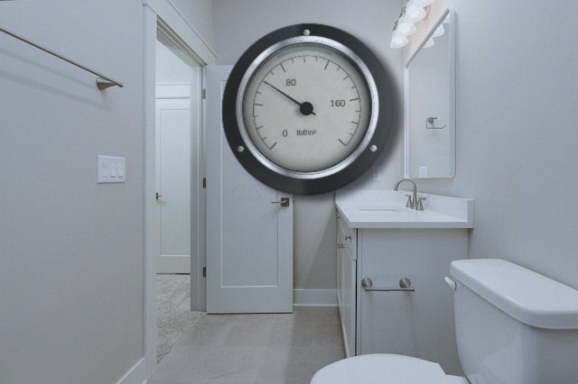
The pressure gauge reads 60 psi
